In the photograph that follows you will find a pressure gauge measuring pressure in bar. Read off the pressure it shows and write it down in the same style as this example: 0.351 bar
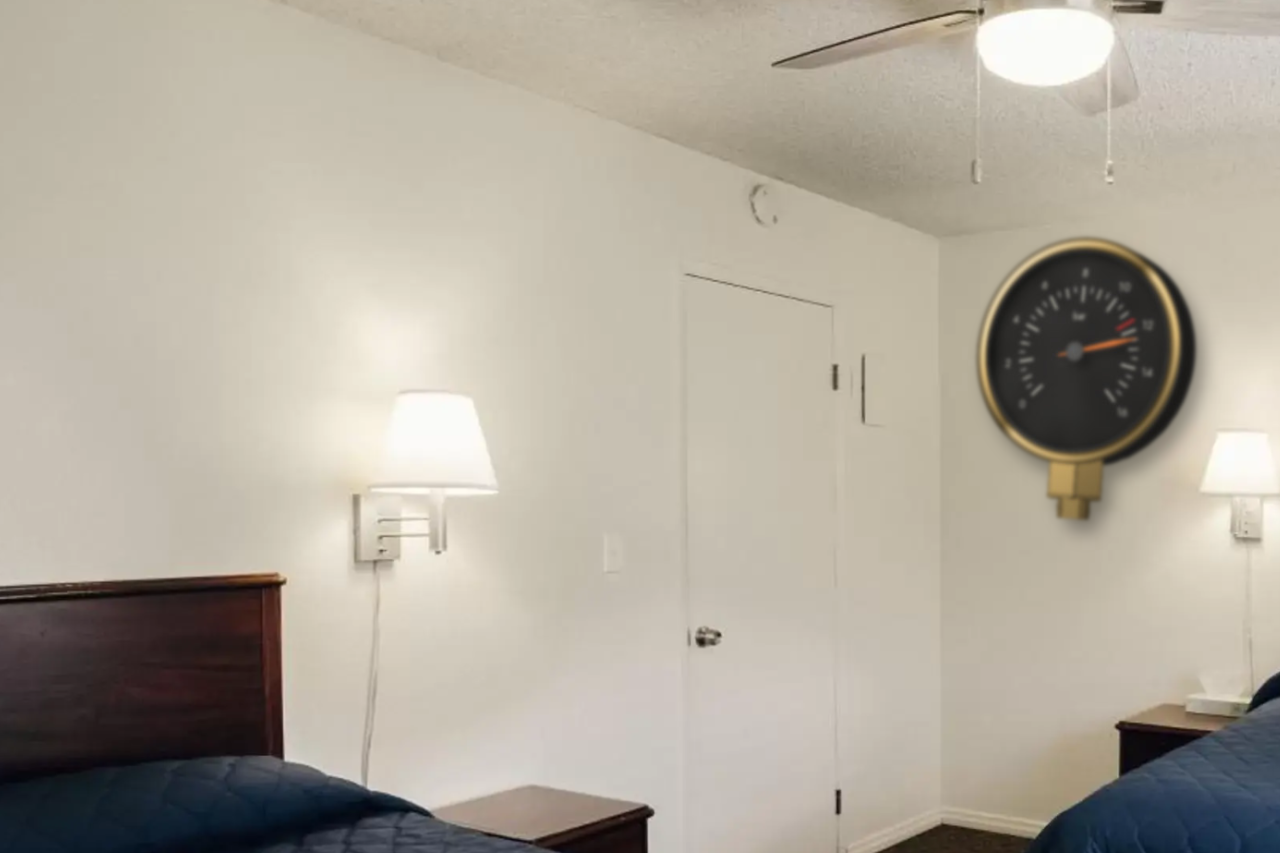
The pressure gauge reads 12.5 bar
